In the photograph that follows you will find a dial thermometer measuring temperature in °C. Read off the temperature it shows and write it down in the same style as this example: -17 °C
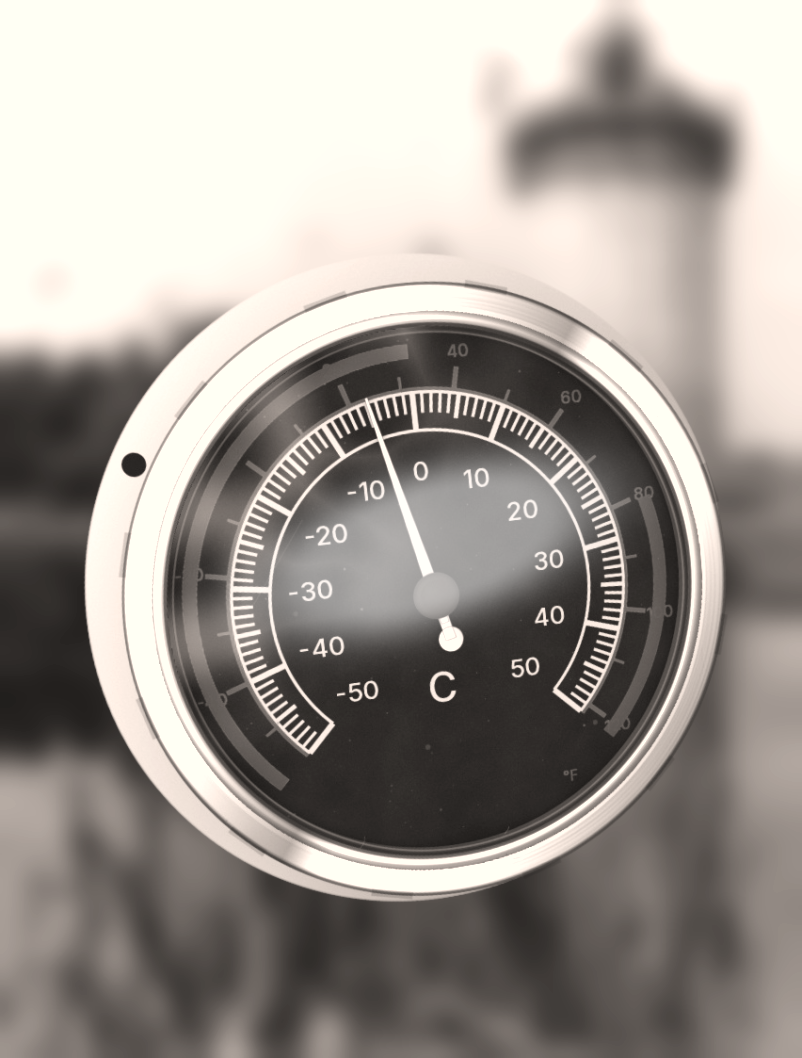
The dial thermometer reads -5 °C
